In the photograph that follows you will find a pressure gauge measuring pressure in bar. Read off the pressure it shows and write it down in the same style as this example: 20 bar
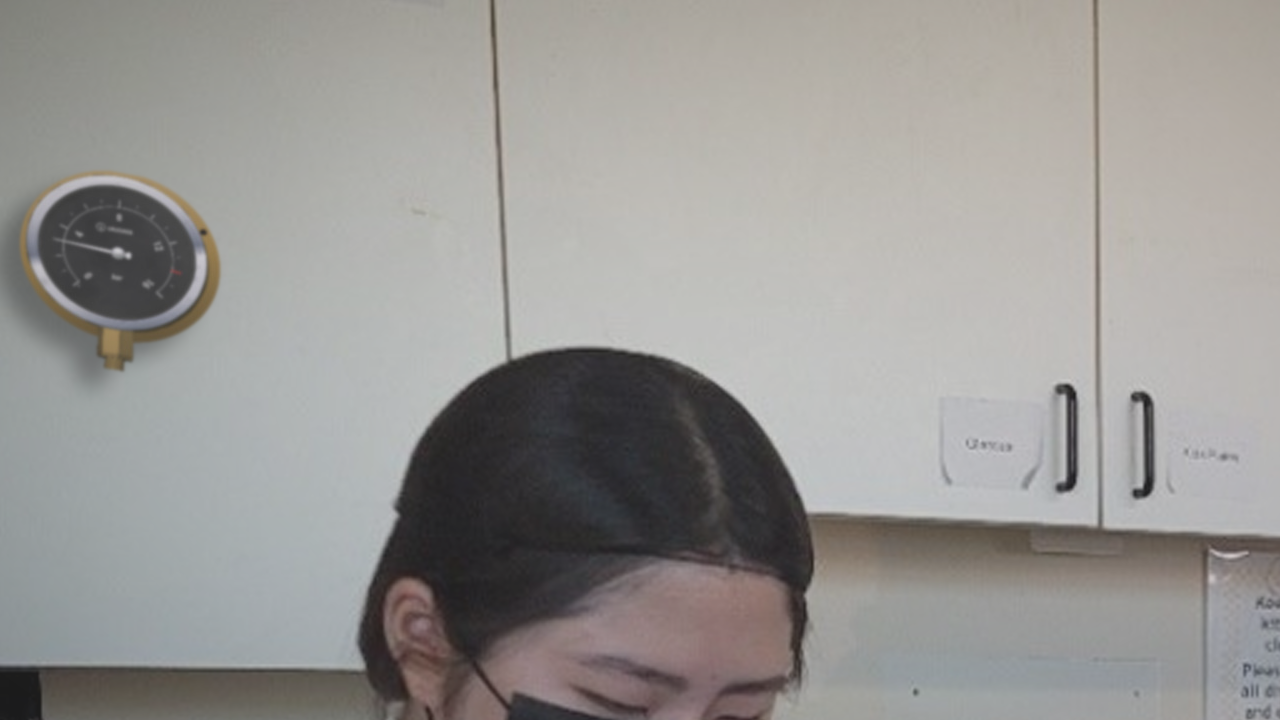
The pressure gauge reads 3 bar
